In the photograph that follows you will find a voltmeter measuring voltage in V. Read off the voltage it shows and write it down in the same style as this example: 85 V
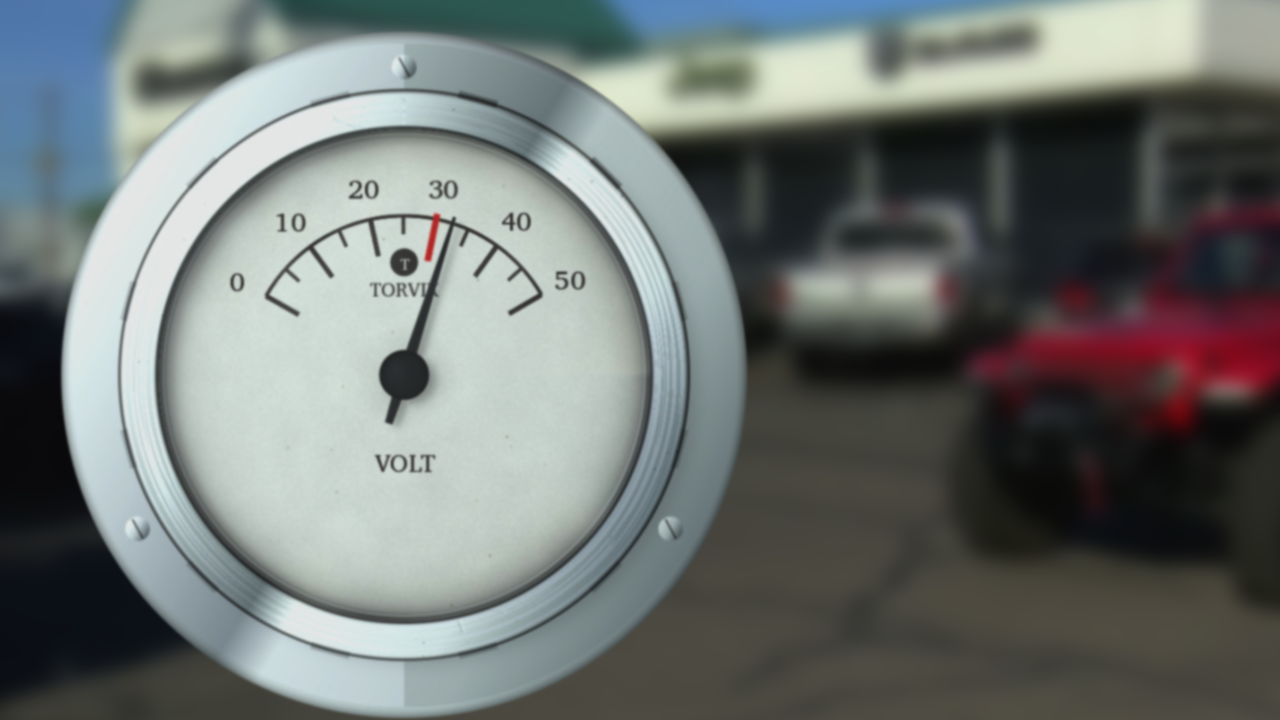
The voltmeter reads 32.5 V
